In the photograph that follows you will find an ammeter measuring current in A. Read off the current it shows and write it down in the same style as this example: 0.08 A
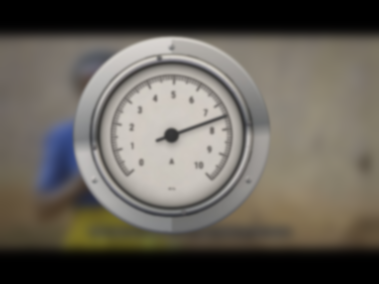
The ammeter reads 7.5 A
